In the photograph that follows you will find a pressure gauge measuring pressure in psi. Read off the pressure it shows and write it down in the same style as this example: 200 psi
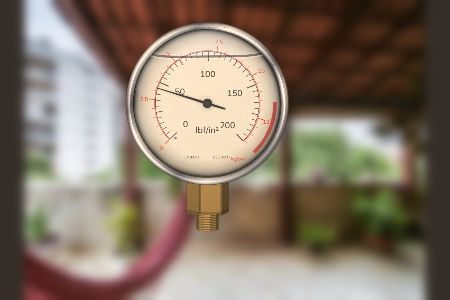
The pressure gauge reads 45 psi
